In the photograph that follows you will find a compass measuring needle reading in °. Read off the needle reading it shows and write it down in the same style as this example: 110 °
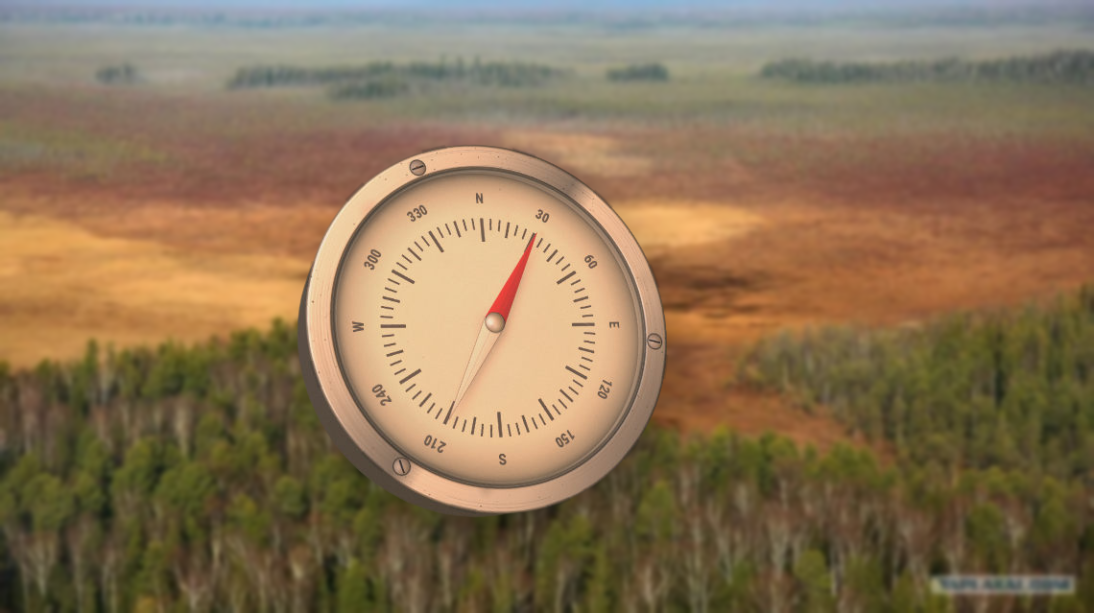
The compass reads 30 °
